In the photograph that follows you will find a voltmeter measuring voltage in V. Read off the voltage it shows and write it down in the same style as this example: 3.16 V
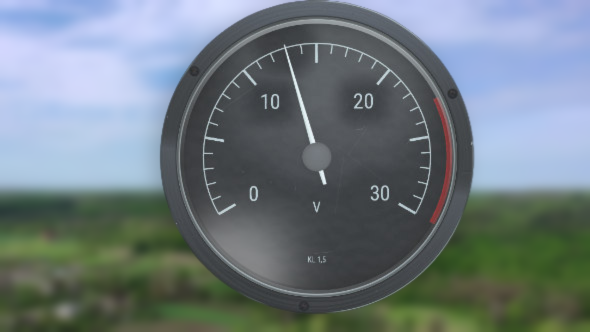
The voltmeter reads 13 V
